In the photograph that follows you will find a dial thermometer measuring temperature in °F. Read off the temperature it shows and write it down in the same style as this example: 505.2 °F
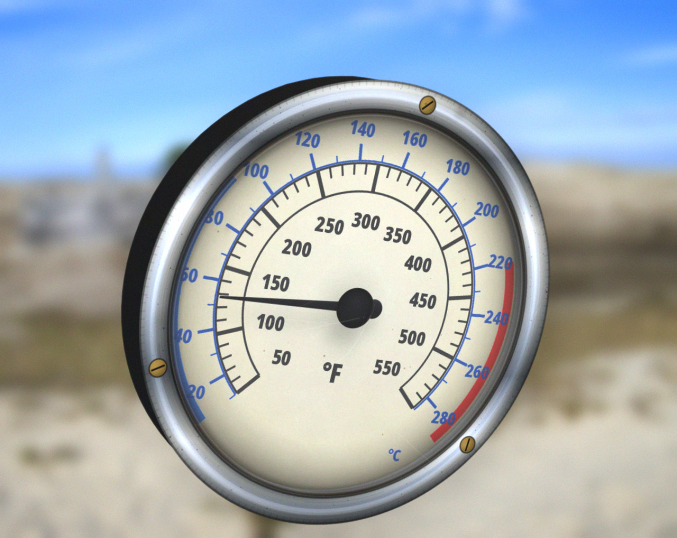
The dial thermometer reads 130 °F
